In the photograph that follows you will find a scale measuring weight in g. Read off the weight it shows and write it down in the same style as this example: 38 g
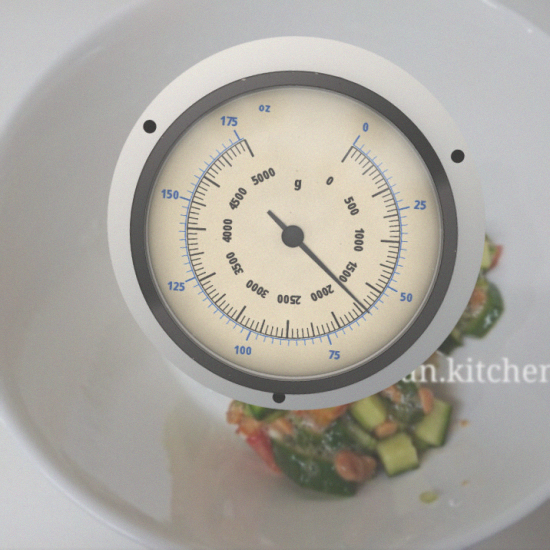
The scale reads 1700 g
